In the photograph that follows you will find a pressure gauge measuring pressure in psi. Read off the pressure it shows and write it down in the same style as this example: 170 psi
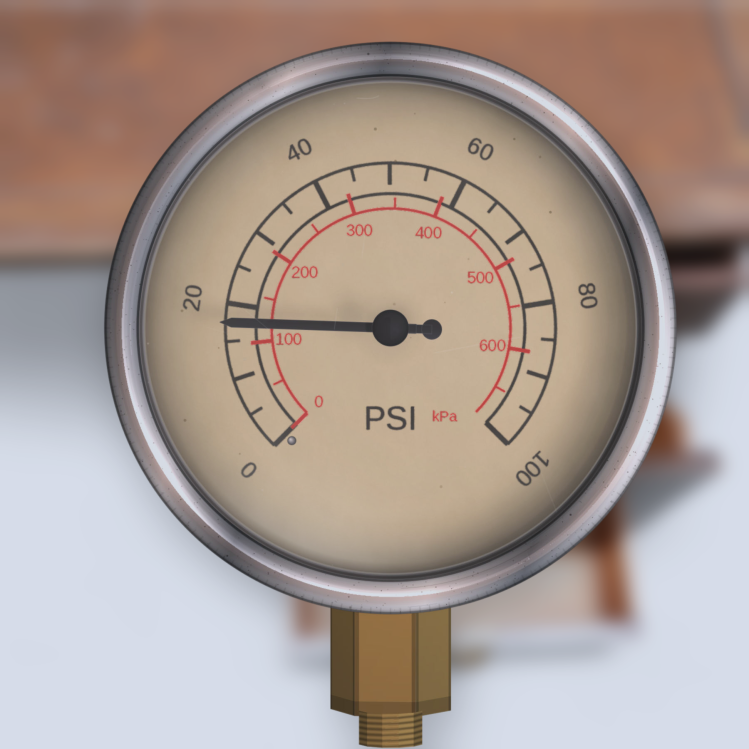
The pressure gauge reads 17.5 psi
